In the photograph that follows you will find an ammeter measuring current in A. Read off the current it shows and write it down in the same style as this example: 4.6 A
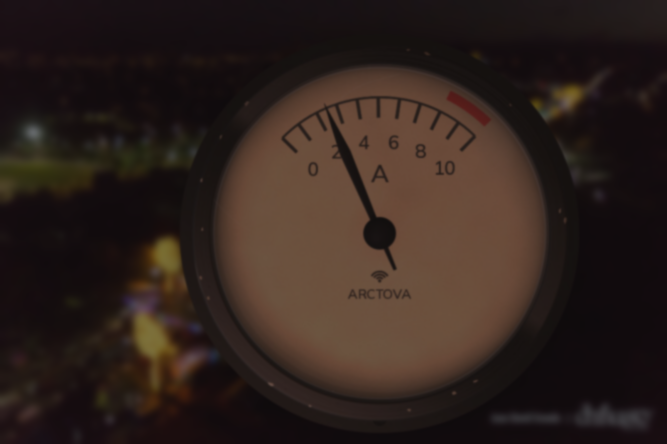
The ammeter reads 2.5 A
